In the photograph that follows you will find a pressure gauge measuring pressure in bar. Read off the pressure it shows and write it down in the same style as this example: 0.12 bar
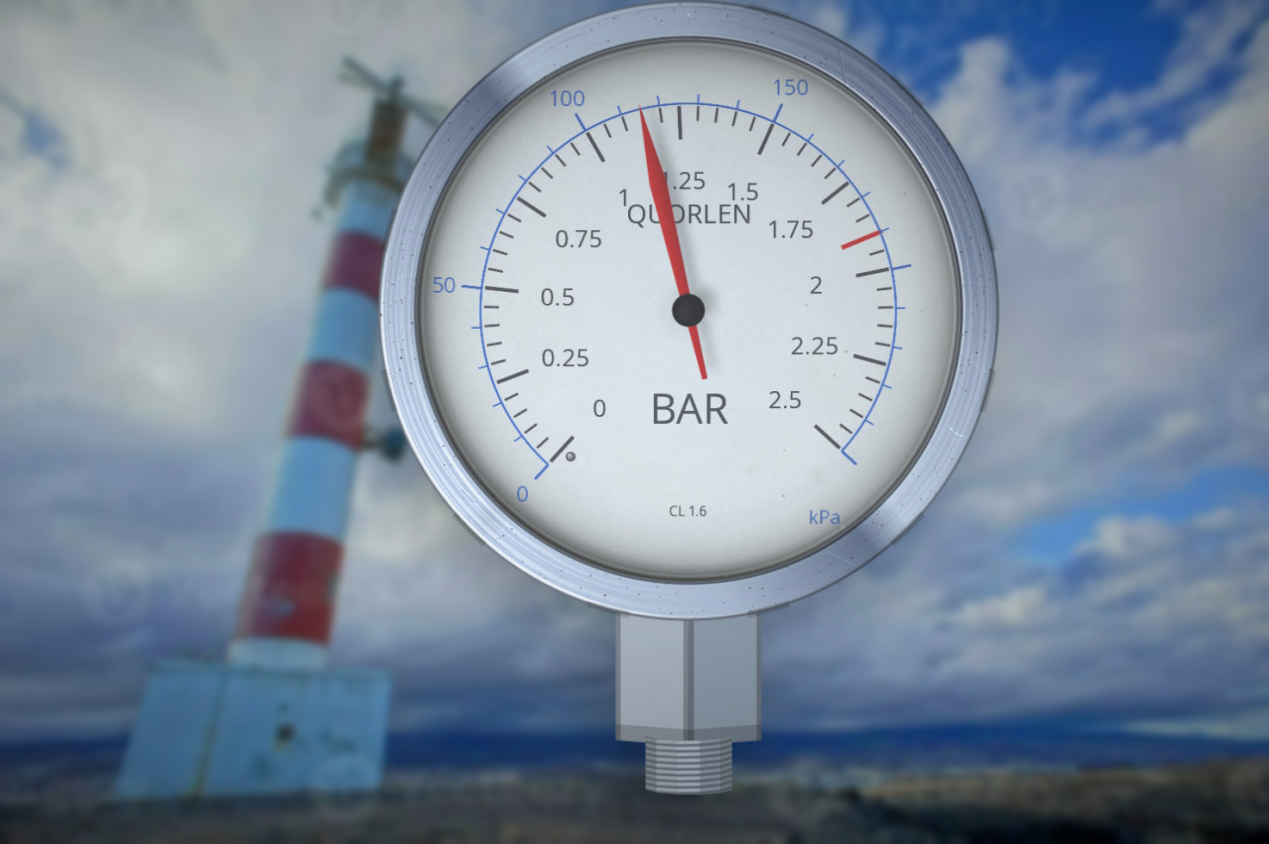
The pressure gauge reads 1.15 bar
